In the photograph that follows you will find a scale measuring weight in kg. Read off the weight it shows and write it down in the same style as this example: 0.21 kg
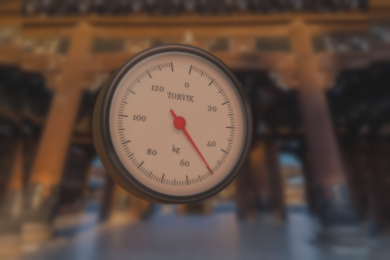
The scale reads 50 kg
